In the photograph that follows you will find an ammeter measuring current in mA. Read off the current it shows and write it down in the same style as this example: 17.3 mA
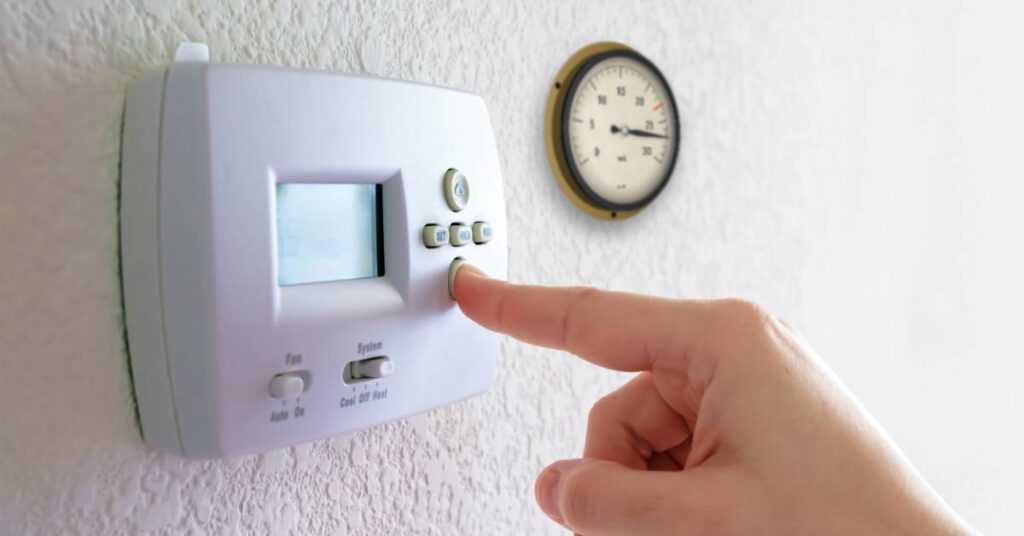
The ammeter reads 27 mA
